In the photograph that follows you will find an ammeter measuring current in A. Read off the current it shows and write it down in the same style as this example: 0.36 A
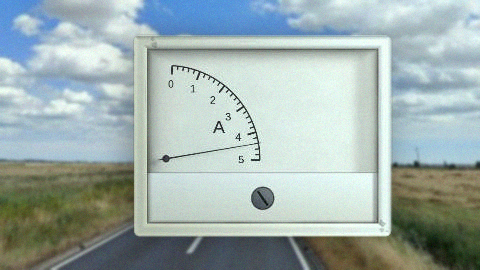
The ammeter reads 4.4 A
